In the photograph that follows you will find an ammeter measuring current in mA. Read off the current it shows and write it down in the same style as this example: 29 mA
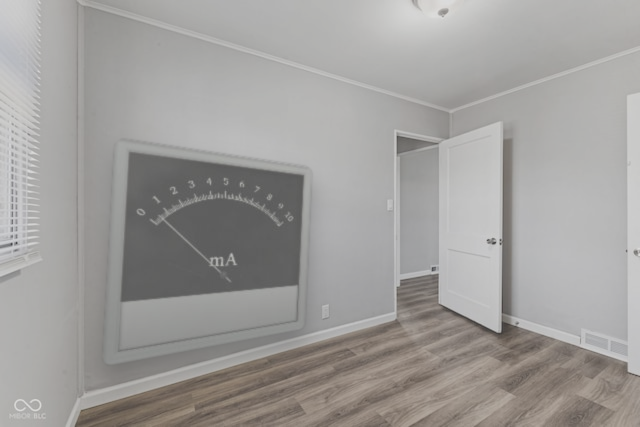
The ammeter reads 0.5 mA
